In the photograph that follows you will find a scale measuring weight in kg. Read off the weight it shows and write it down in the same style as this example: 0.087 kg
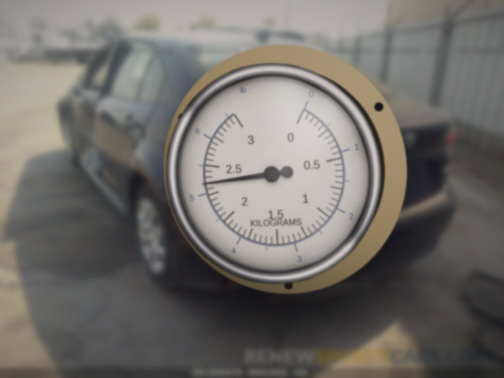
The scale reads 2.35 kg
